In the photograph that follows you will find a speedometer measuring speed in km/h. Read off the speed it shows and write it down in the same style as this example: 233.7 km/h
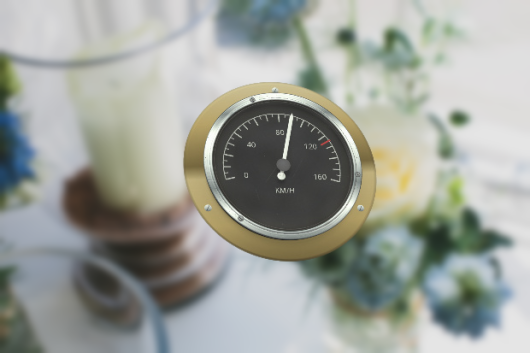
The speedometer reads 90 km/h
